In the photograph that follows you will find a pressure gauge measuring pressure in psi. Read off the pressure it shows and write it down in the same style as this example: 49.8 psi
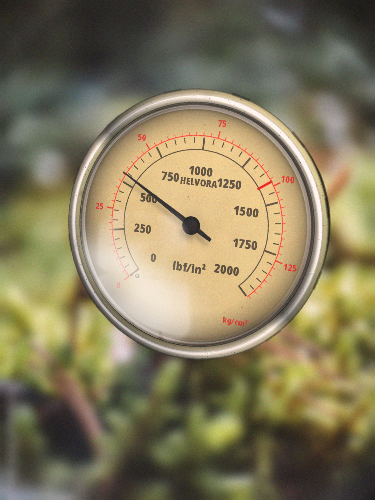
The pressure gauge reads 550 psi
